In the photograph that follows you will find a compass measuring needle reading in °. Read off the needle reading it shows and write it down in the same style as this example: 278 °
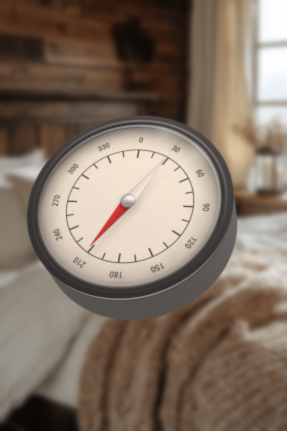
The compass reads 210 °
